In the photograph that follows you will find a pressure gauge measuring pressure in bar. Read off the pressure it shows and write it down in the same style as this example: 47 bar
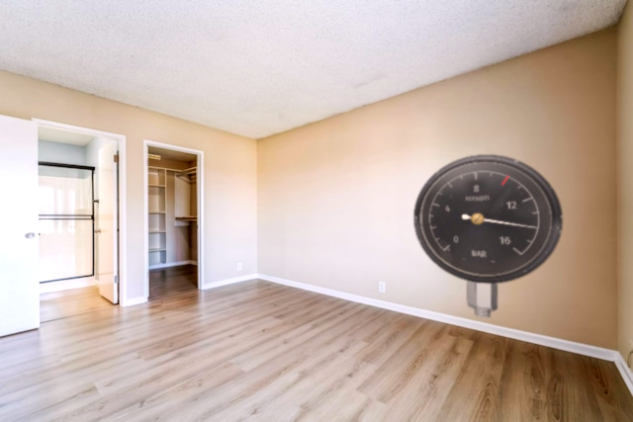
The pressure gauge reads 14 bar
